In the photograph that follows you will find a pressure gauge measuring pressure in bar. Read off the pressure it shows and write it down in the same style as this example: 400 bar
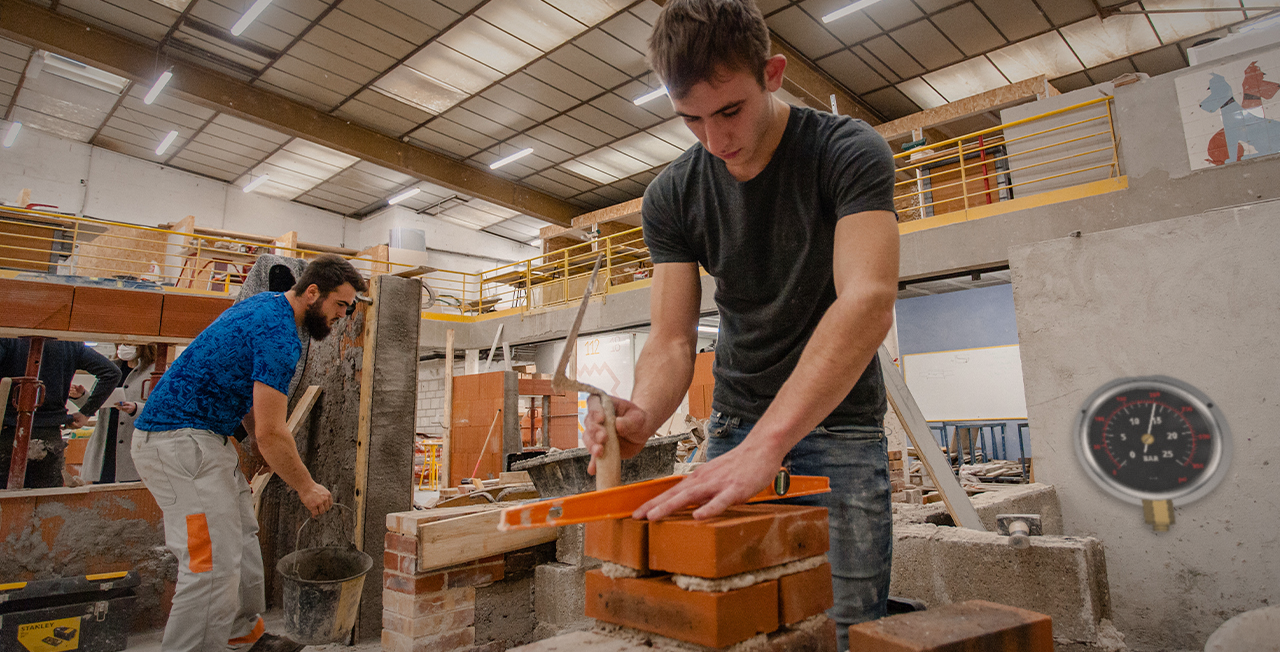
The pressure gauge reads 14 bar
